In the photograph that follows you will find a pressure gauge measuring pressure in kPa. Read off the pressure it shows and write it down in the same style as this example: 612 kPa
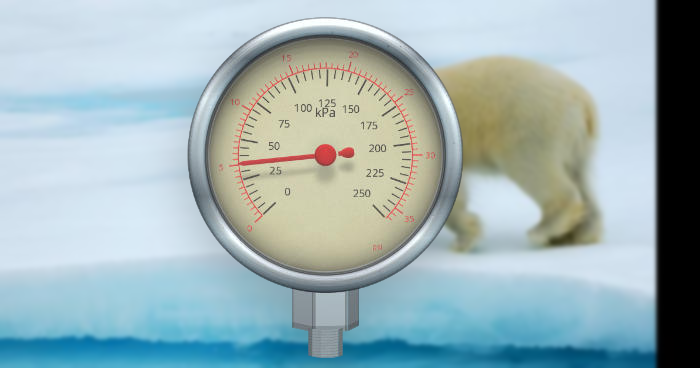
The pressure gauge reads 35 kPa
